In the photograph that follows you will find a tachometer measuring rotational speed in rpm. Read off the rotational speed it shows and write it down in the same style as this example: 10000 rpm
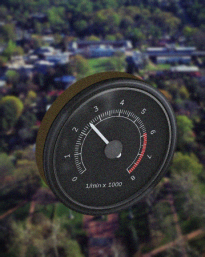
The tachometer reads 2500 rpm
